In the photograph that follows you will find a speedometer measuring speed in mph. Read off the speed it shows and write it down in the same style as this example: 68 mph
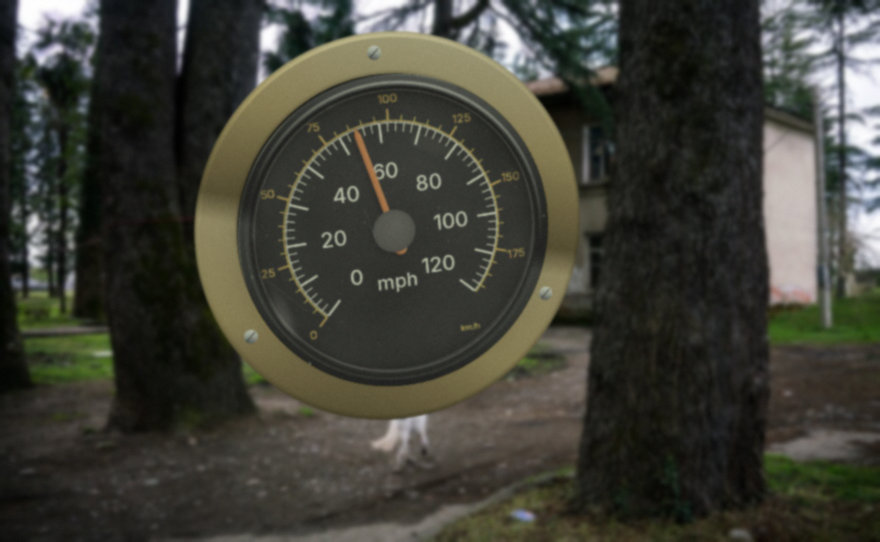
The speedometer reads 54 mph
